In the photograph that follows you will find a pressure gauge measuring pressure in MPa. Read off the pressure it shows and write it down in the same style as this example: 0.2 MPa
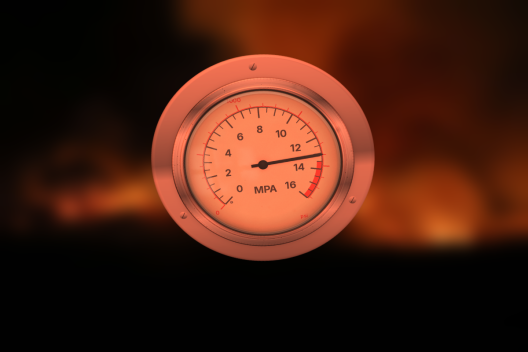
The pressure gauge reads 13 MPa
